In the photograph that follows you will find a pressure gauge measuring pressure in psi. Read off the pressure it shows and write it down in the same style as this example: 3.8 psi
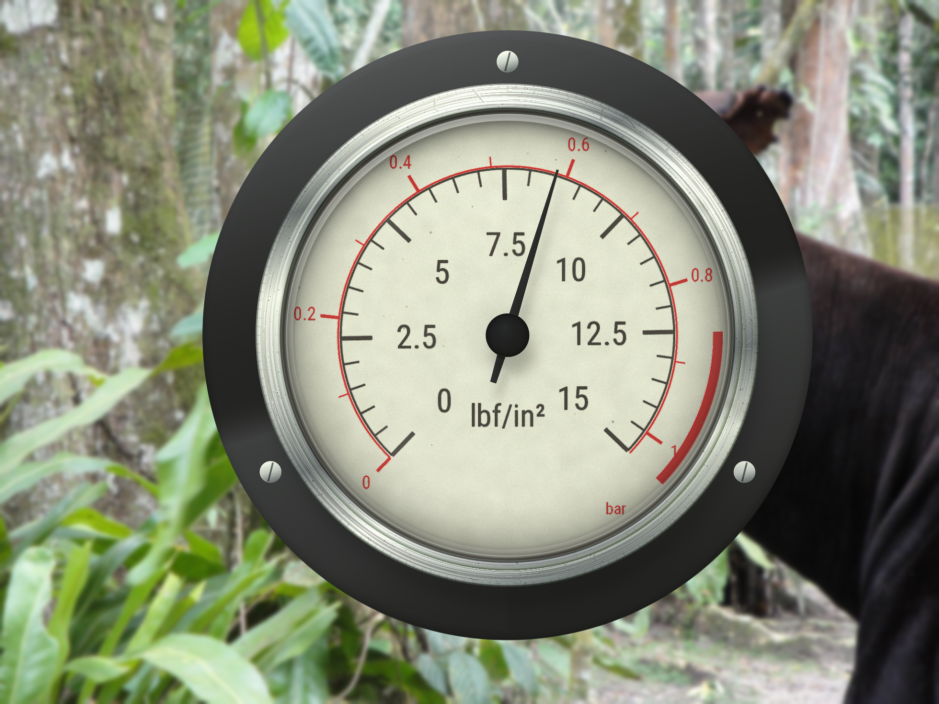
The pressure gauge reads 8.5 psi
